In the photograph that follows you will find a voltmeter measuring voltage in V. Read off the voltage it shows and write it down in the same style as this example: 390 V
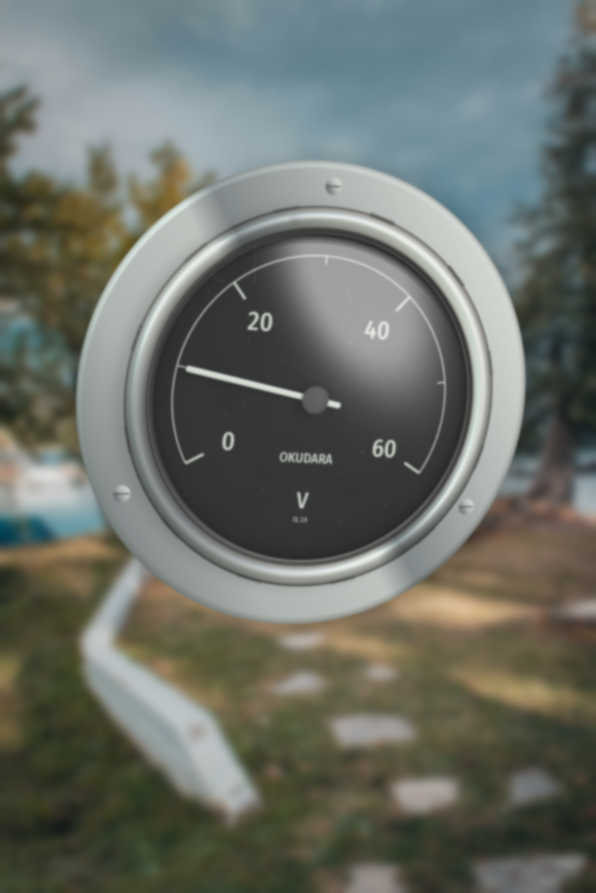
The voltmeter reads 10 V
